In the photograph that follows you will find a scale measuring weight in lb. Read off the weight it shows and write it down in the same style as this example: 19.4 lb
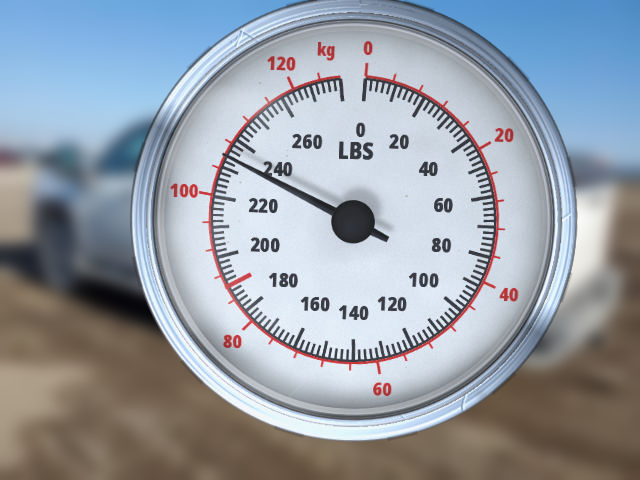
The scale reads 234 lb
